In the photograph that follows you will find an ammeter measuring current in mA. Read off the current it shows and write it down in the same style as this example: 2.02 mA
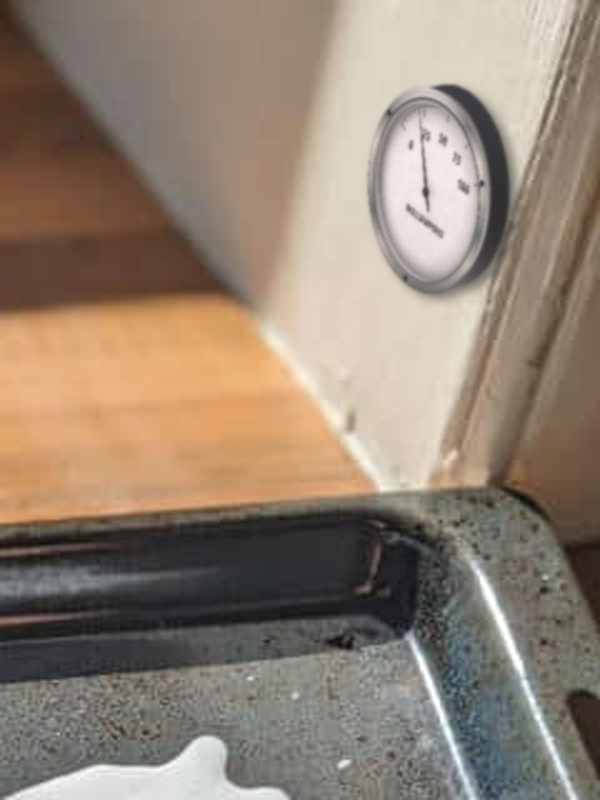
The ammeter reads 25 mA
